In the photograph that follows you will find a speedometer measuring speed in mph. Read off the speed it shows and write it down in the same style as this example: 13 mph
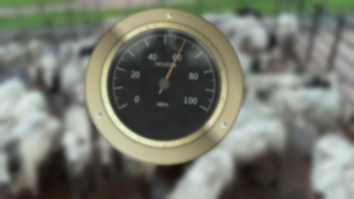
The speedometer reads 60 mph
